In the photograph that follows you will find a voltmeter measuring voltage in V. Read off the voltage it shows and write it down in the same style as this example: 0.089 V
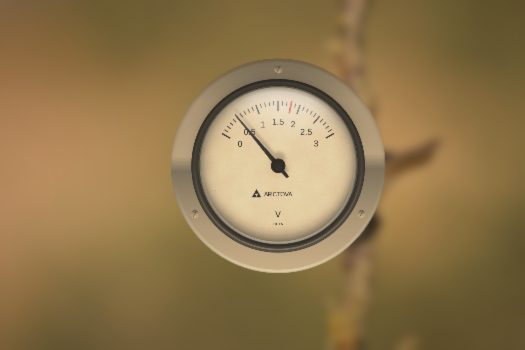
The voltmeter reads 0.5 V
